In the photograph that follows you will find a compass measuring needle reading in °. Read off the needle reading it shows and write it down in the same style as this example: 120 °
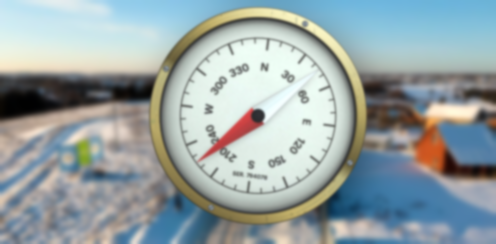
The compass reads 225 °
